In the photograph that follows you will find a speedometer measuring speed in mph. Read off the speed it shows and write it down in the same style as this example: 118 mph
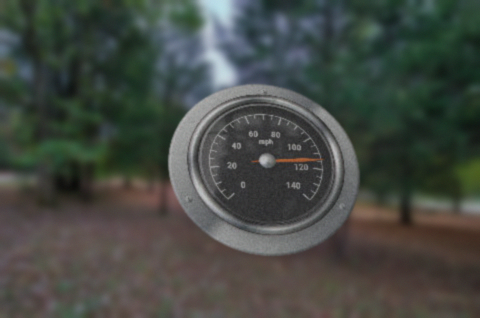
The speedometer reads 115 mph
